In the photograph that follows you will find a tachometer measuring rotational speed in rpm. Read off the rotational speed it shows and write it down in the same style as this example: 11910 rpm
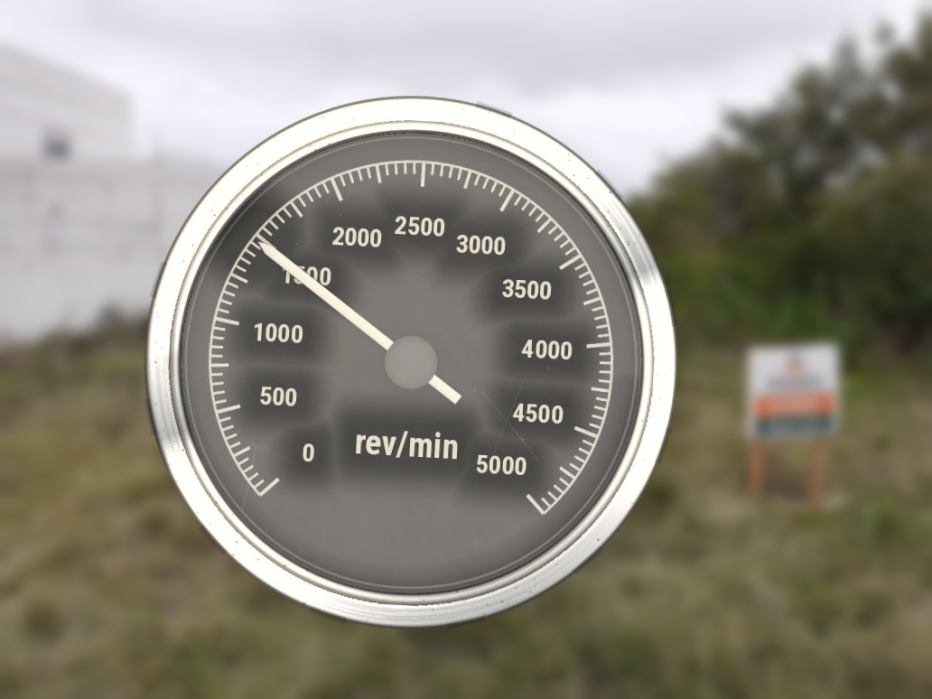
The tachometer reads 1475 rpm
